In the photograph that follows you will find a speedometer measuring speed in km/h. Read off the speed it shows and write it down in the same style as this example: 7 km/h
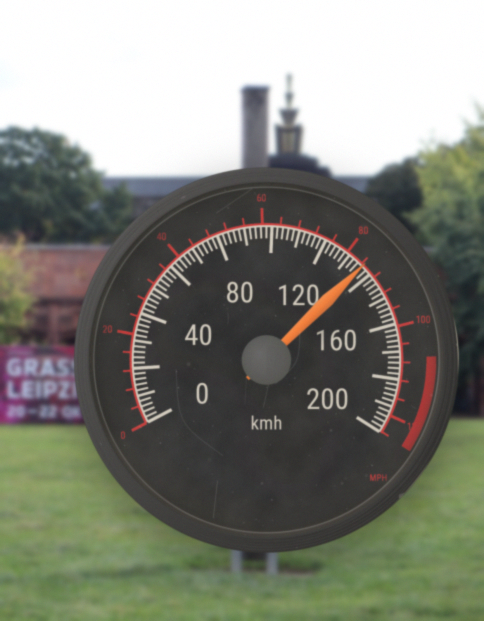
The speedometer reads 136 km/h
